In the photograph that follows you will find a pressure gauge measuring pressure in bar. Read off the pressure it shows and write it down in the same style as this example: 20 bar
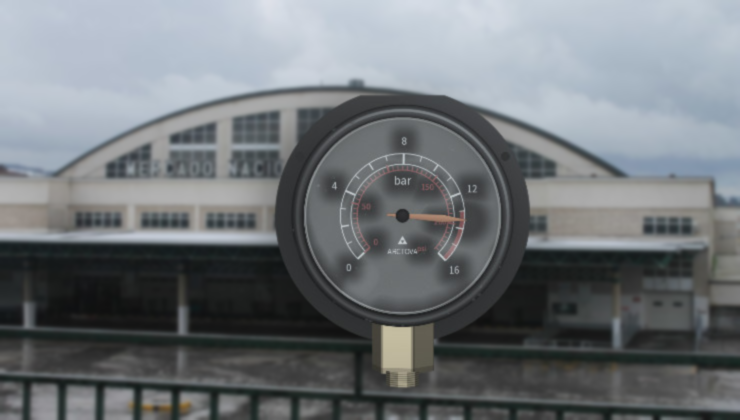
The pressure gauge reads 13.5 bar
